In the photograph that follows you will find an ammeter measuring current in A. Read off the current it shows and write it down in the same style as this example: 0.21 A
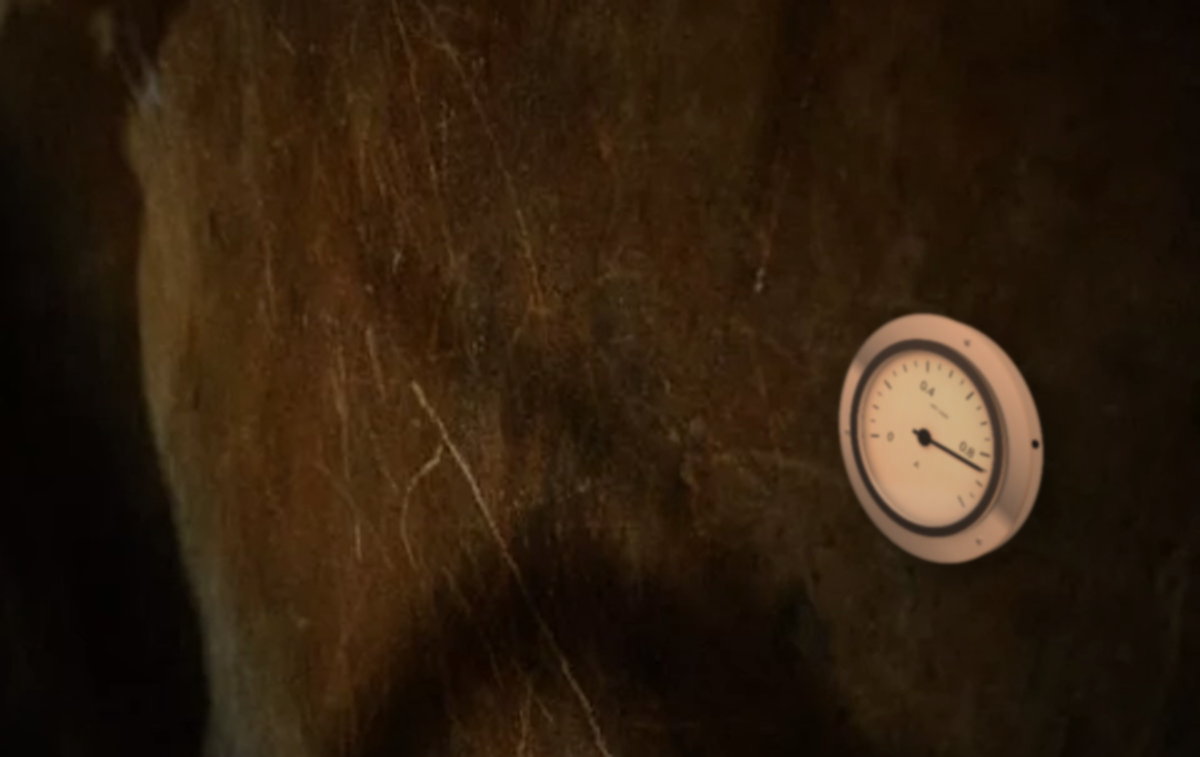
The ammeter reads 0.85 A
